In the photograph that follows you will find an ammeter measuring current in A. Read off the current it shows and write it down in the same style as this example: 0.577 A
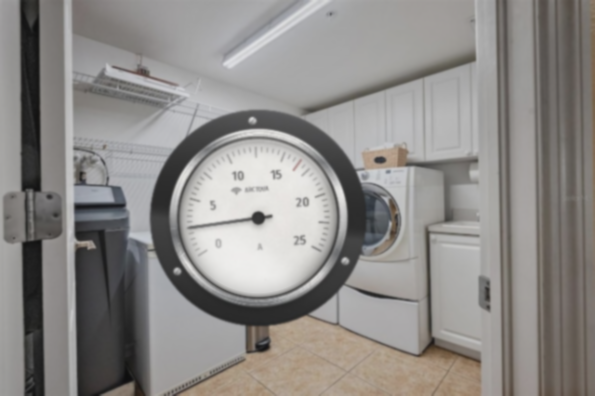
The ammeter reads 2.5 A
